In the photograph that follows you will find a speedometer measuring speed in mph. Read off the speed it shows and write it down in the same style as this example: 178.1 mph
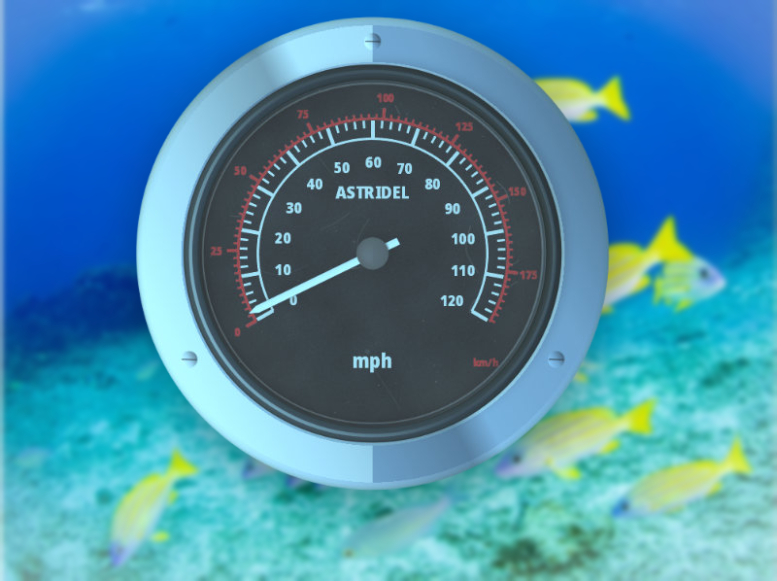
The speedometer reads 2 mph
